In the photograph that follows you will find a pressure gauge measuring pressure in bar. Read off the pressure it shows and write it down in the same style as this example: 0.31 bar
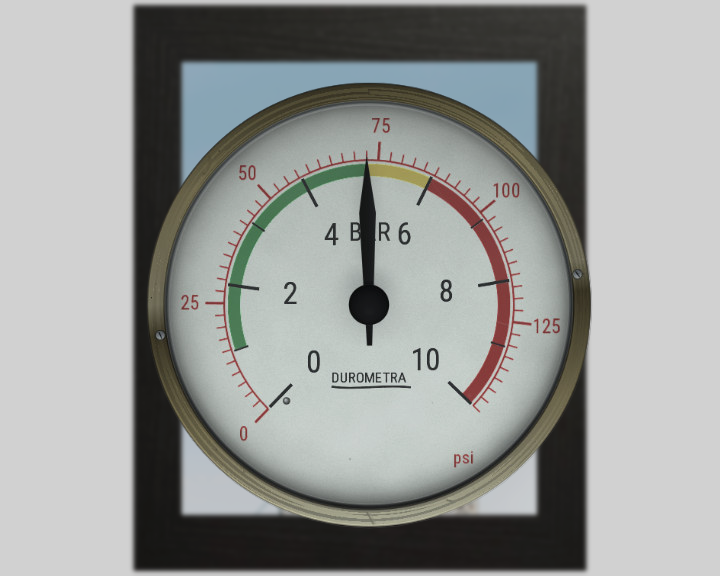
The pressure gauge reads 5 bar
